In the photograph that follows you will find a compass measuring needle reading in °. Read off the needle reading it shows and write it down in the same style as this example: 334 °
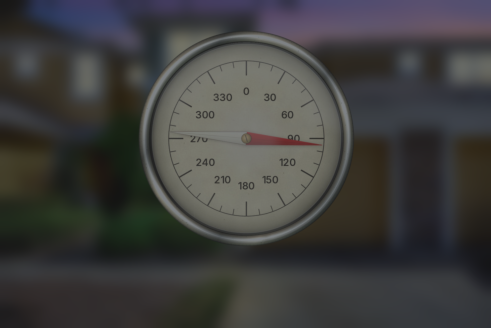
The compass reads 95 °
